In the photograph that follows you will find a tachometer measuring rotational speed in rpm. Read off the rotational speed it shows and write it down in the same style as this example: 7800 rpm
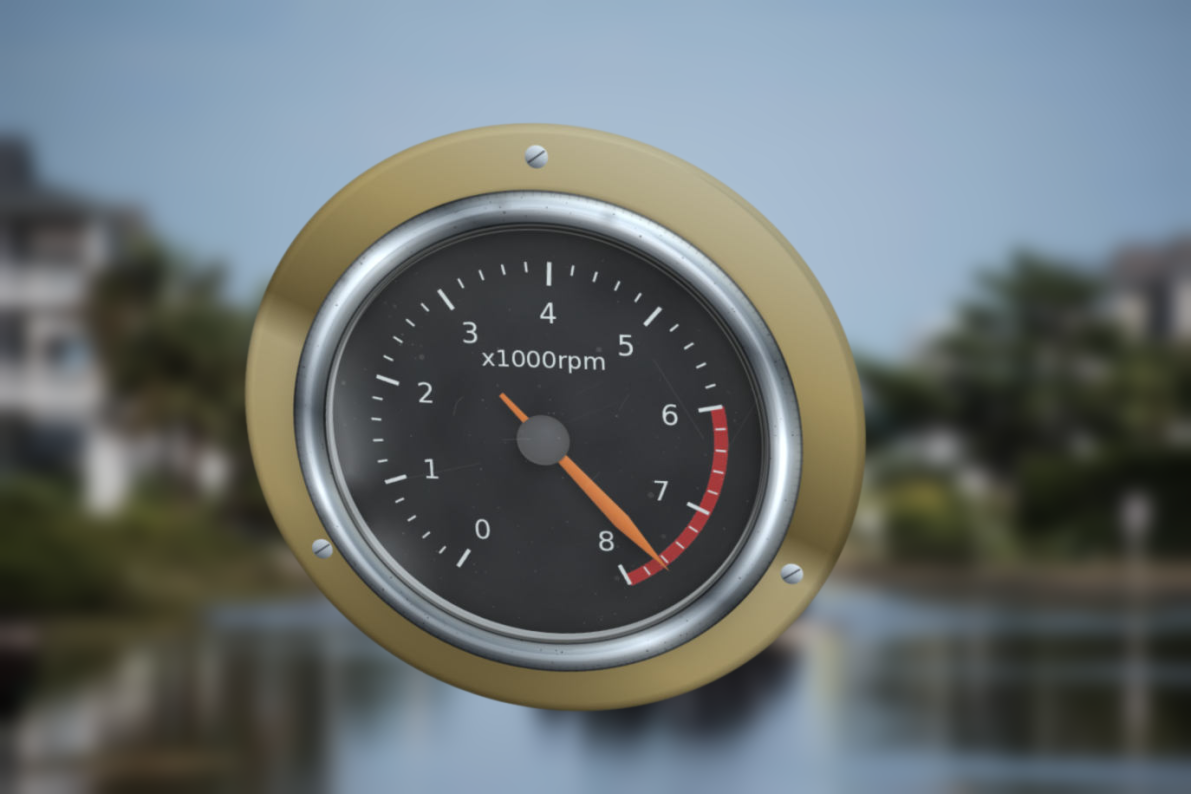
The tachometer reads 7600 rpm
